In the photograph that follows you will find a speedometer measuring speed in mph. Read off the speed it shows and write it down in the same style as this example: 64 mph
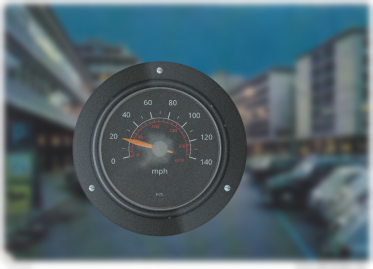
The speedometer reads 20 mph
